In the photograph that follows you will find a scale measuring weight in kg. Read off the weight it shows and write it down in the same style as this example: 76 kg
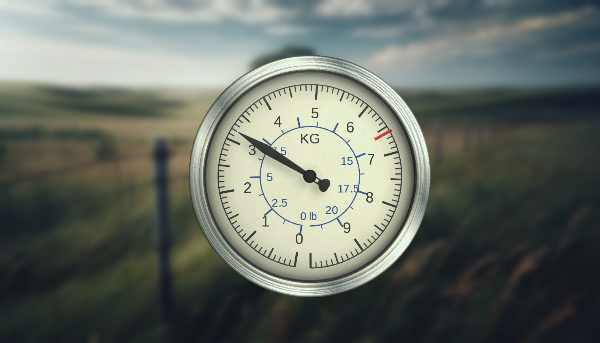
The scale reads 3.2 kg
